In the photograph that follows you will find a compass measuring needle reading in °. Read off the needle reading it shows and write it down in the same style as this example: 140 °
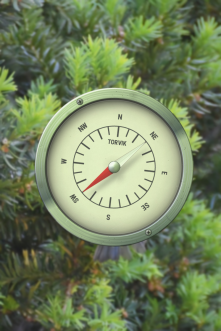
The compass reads 225 °
